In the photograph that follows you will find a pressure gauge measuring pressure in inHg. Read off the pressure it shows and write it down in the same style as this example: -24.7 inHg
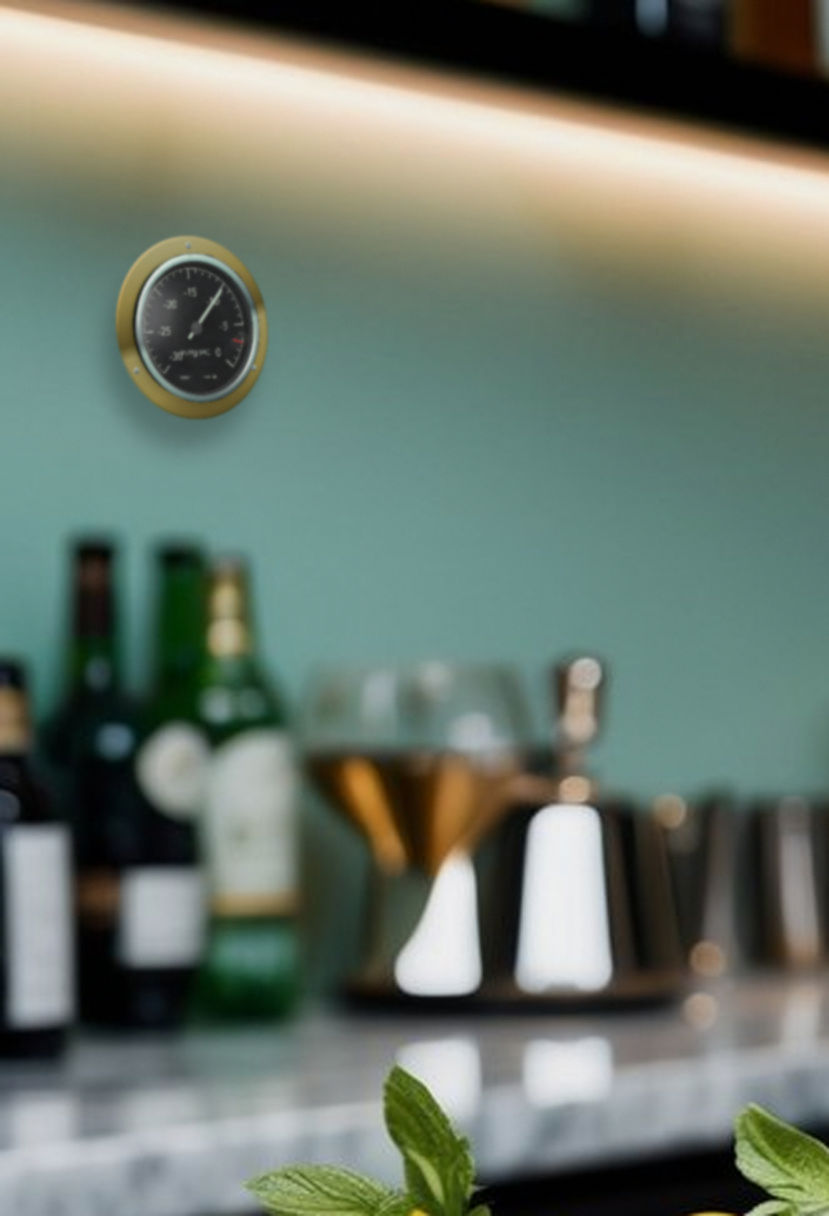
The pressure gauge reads -10 inHg
